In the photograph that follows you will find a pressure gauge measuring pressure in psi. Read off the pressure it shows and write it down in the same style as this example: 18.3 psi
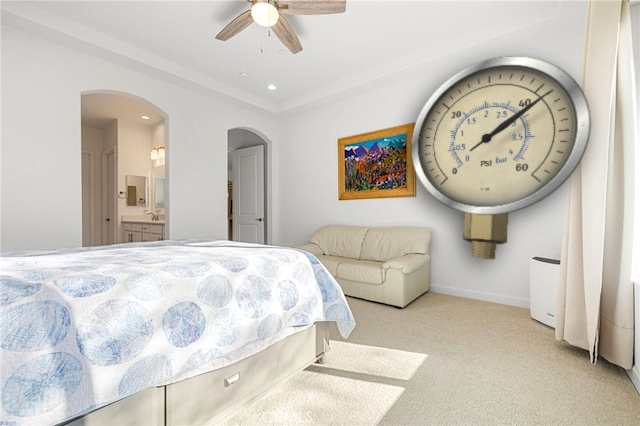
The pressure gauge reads 42 psi
